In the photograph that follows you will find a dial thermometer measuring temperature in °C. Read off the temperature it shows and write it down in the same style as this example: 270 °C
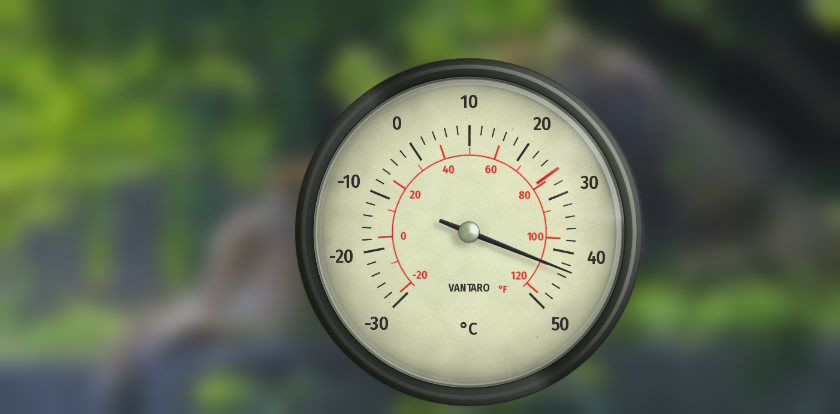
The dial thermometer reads 43 °C
